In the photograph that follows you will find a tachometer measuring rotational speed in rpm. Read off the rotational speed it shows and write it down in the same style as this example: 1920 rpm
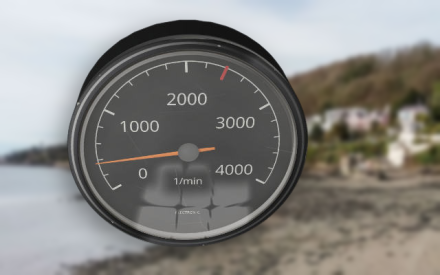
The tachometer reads 400 rpm
